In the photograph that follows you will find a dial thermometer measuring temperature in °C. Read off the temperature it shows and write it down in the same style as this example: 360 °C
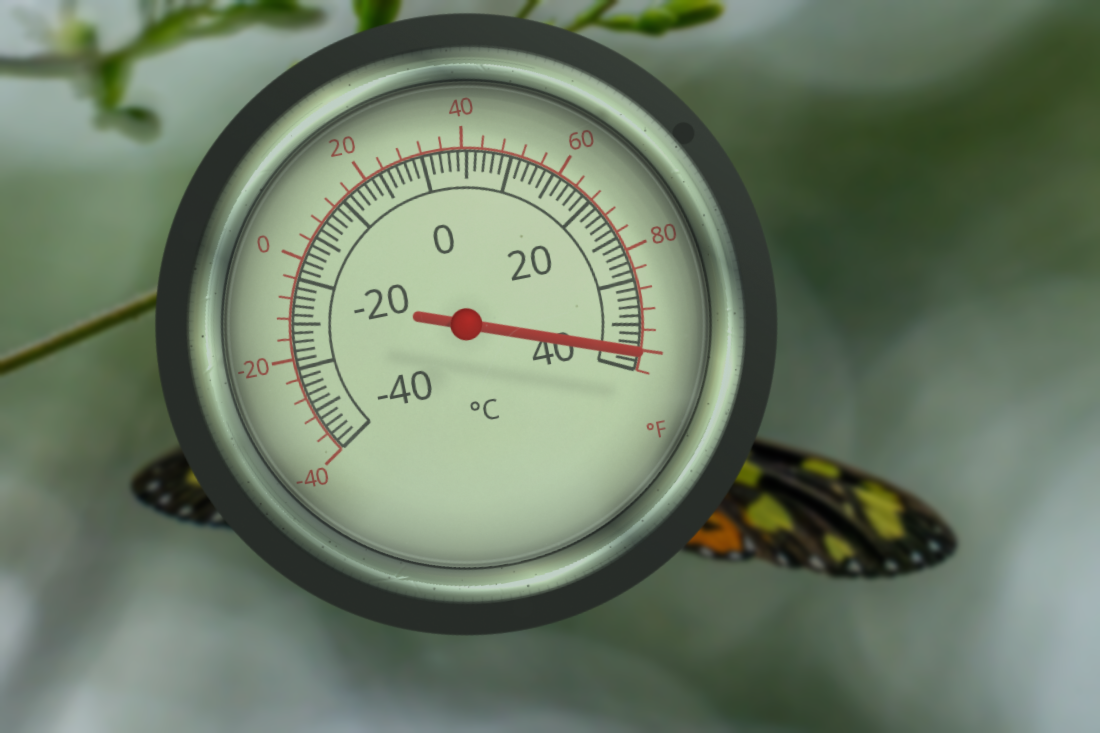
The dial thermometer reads 38 °C
